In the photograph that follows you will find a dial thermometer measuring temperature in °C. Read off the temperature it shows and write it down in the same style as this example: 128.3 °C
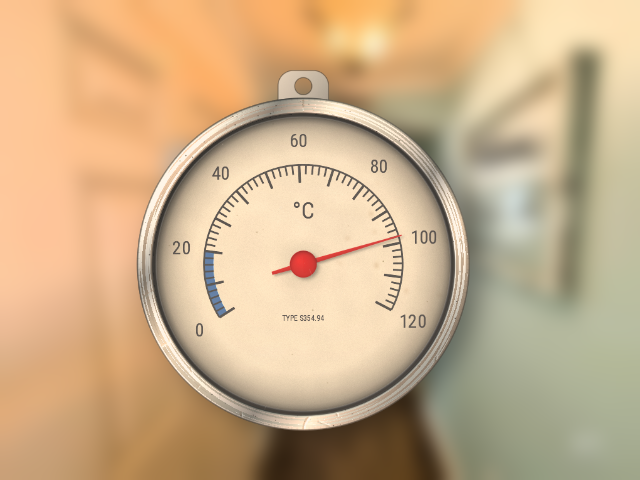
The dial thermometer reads 98 °C
